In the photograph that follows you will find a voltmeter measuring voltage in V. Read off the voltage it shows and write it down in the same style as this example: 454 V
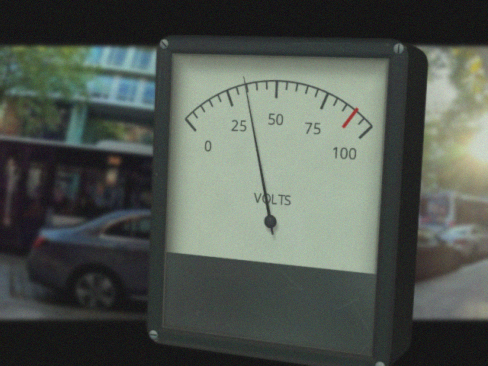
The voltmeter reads 35 V
